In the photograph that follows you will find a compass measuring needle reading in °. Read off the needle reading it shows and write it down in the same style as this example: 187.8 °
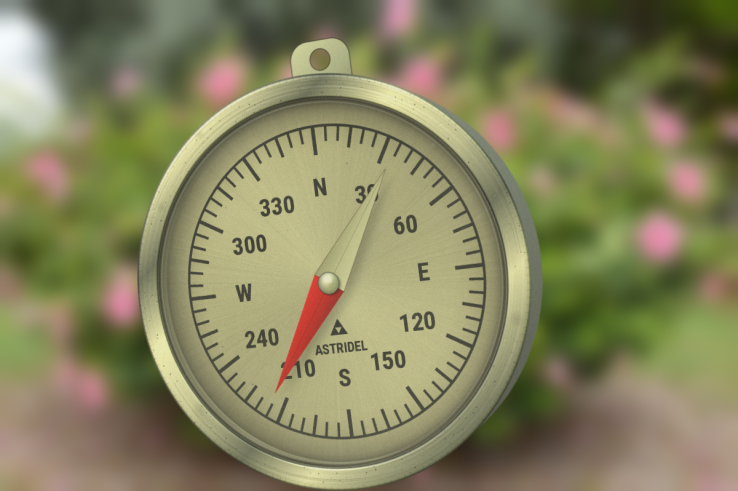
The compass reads 215 °
